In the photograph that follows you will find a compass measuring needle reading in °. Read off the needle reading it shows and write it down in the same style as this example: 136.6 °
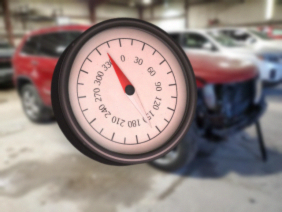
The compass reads 337.5 °
